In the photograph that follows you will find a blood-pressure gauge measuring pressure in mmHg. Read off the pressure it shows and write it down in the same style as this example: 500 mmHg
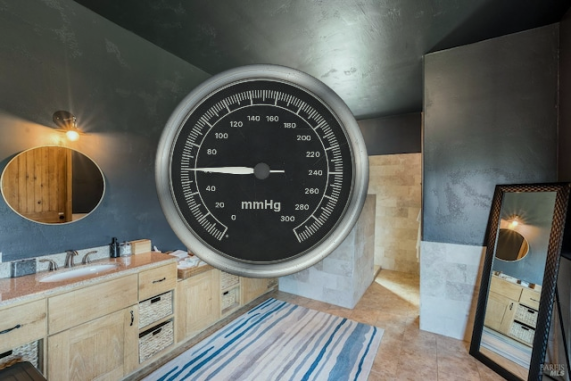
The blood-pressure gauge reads 60 mmHg
